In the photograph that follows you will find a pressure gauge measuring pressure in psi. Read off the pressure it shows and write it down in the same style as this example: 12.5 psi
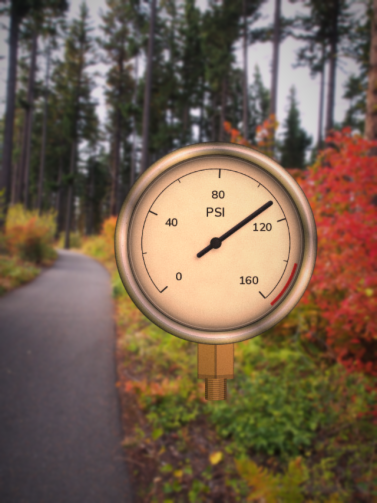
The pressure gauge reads 110 psi
